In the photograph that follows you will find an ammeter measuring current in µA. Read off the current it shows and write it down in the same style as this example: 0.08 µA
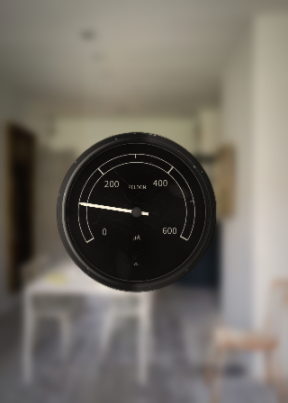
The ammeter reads 100 µA
